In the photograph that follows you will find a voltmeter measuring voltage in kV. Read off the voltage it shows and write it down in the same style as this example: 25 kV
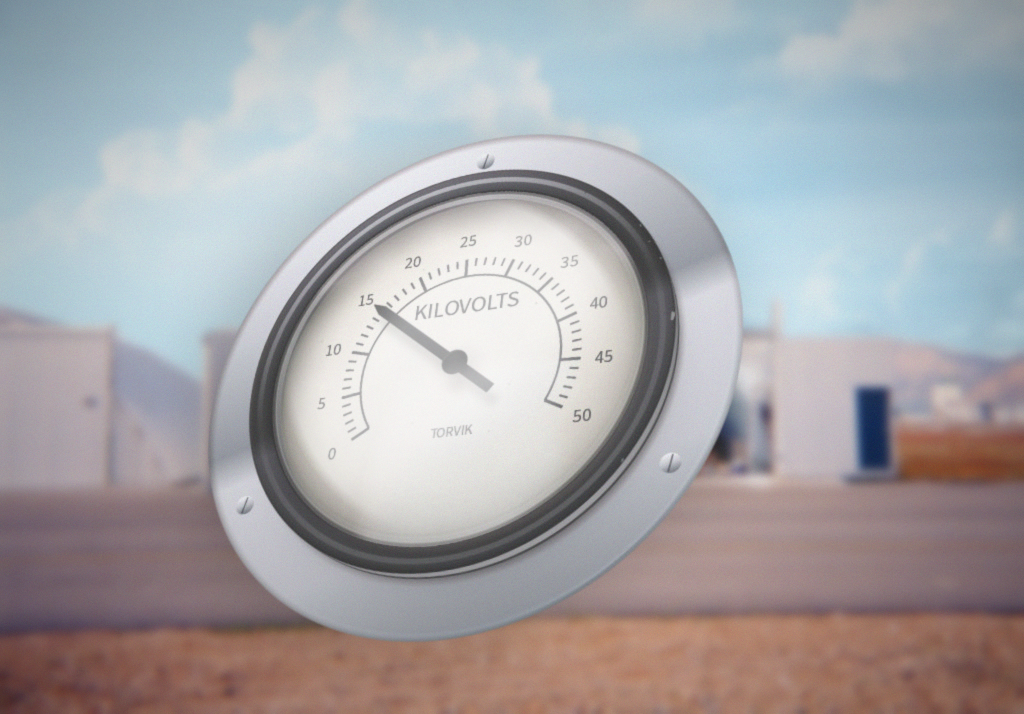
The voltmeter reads 15 kV
